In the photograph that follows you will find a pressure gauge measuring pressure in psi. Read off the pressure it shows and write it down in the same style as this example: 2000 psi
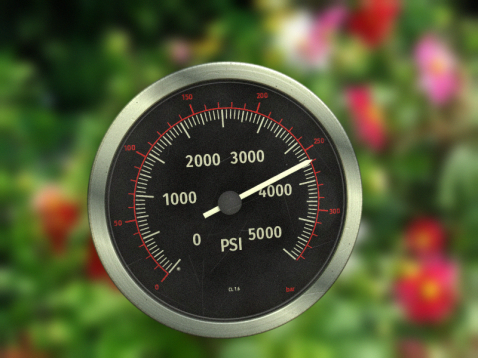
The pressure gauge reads 3750 psi
